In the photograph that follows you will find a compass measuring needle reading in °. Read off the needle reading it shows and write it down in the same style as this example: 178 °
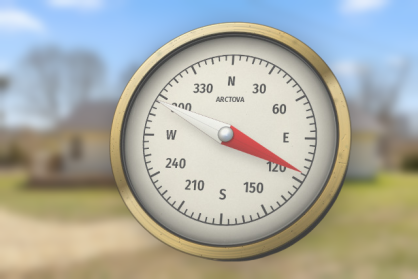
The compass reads 115 °
